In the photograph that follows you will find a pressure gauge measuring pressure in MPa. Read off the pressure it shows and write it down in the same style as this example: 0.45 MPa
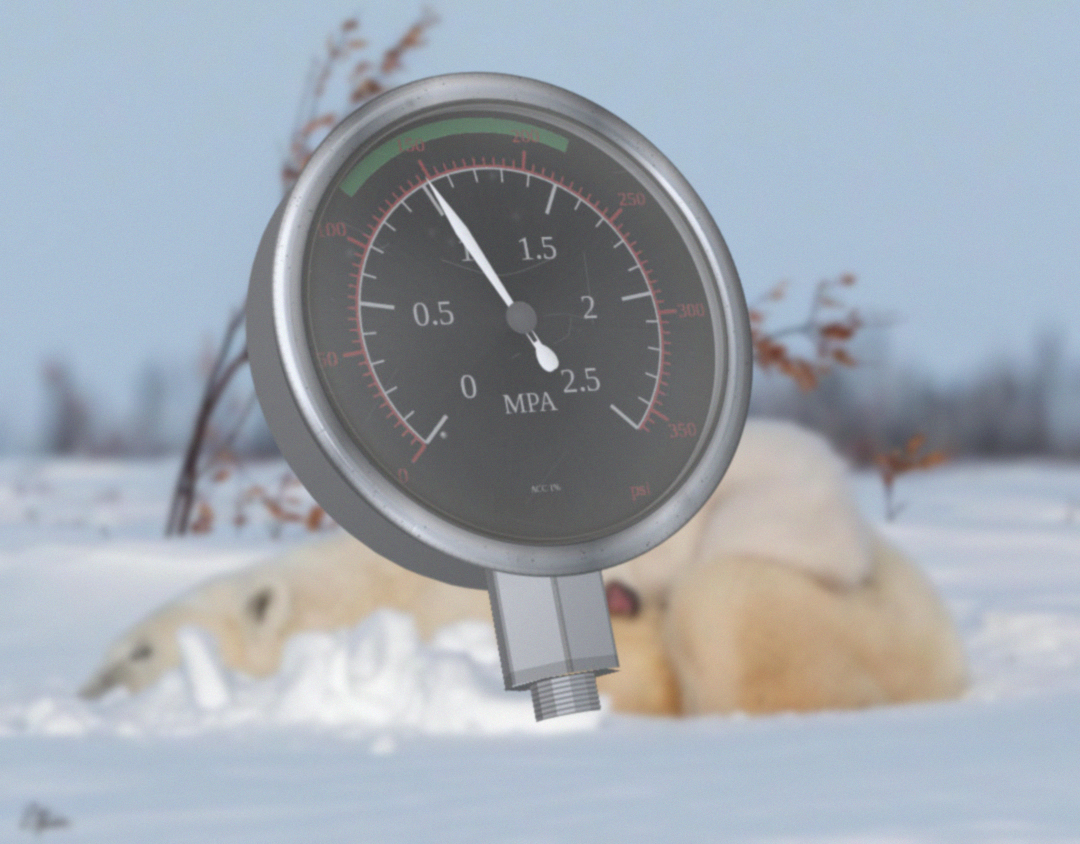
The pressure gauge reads 1 MPa
